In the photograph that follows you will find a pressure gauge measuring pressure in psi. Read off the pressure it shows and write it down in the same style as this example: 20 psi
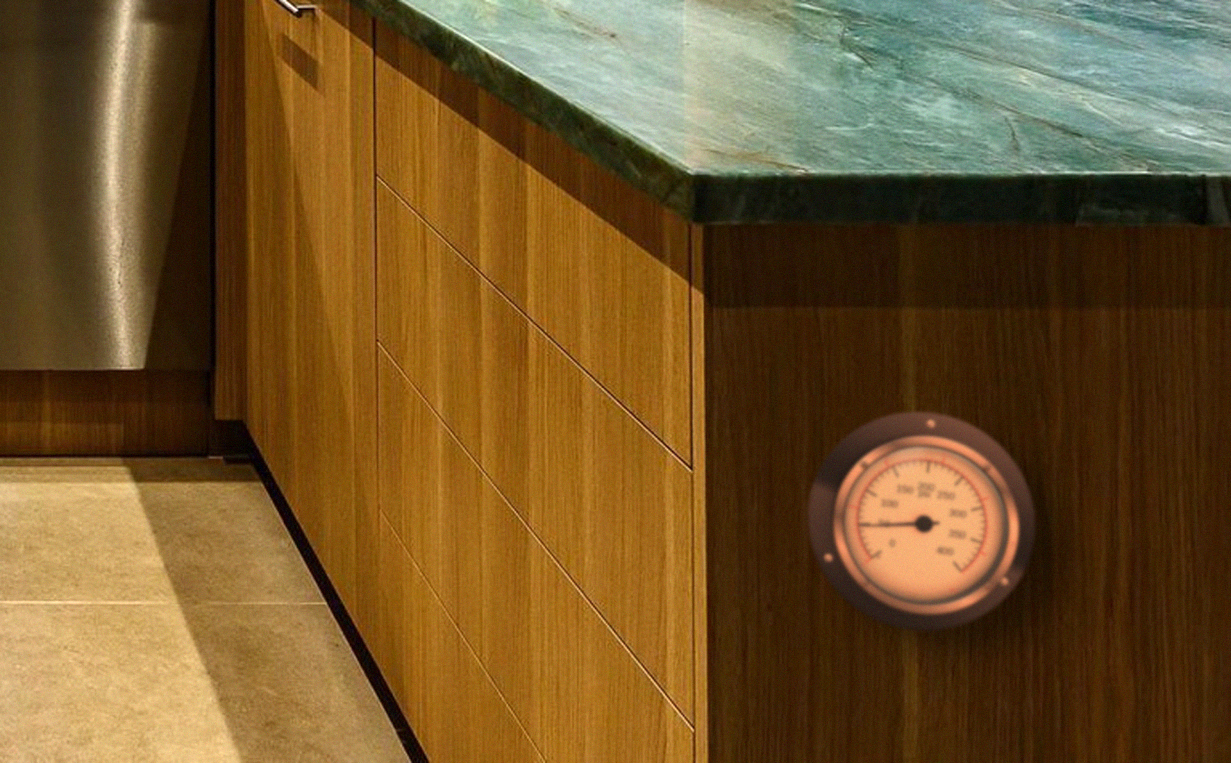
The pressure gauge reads 50 psi
